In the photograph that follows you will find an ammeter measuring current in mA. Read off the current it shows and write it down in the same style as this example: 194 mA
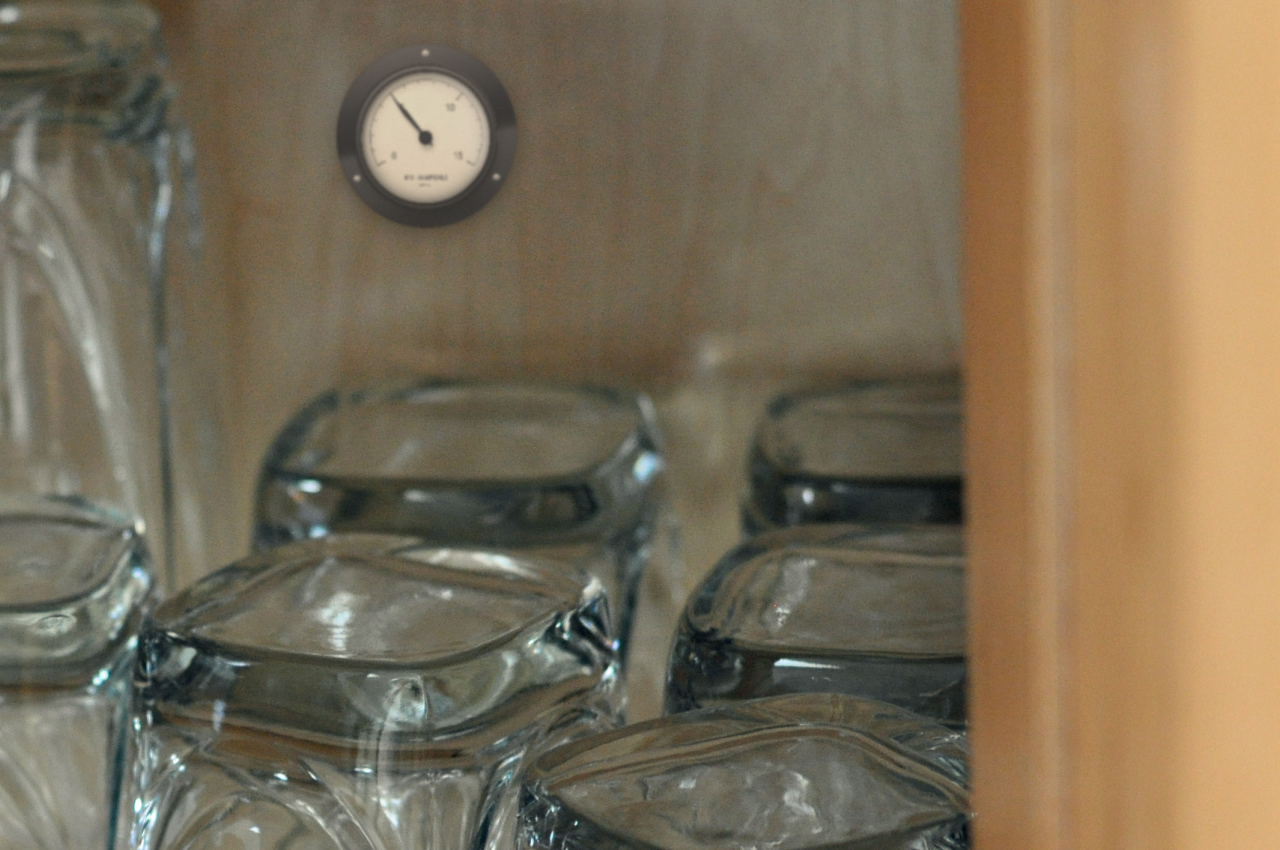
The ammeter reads 5 mA
